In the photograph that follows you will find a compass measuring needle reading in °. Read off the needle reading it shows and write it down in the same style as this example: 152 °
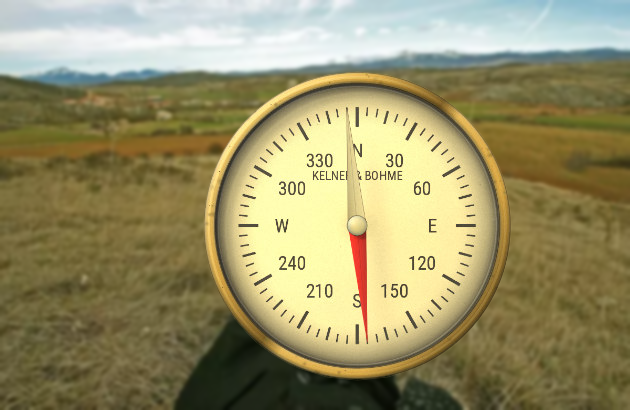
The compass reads 175 °
